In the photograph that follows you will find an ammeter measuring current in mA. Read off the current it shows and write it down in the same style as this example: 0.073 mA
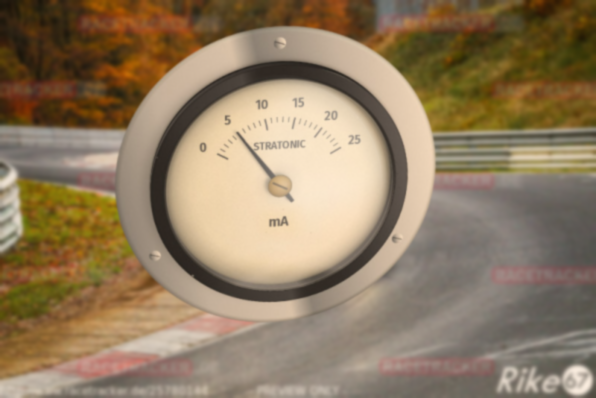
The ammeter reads 5 mA
